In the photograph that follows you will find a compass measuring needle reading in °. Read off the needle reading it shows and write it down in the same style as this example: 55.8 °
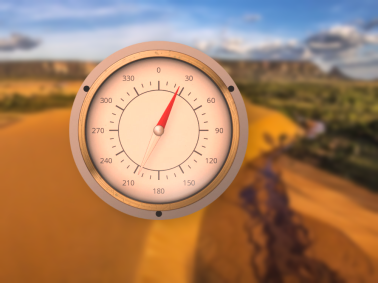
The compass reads 25 °
